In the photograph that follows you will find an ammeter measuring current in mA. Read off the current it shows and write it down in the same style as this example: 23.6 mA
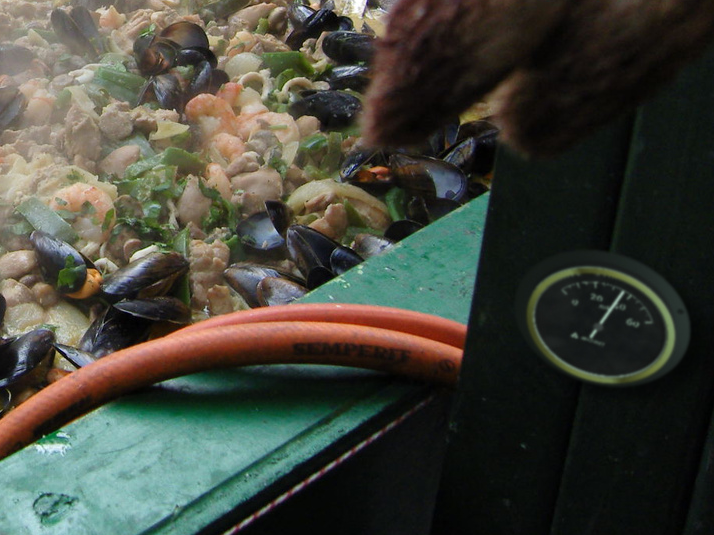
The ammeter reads 35 mA
